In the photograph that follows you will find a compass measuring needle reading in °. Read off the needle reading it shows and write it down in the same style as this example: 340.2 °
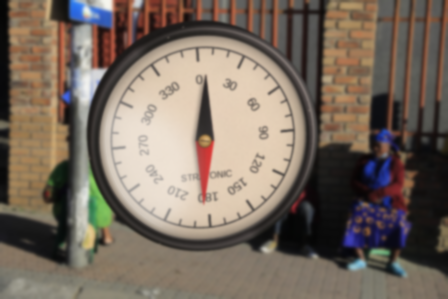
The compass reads 185 °
